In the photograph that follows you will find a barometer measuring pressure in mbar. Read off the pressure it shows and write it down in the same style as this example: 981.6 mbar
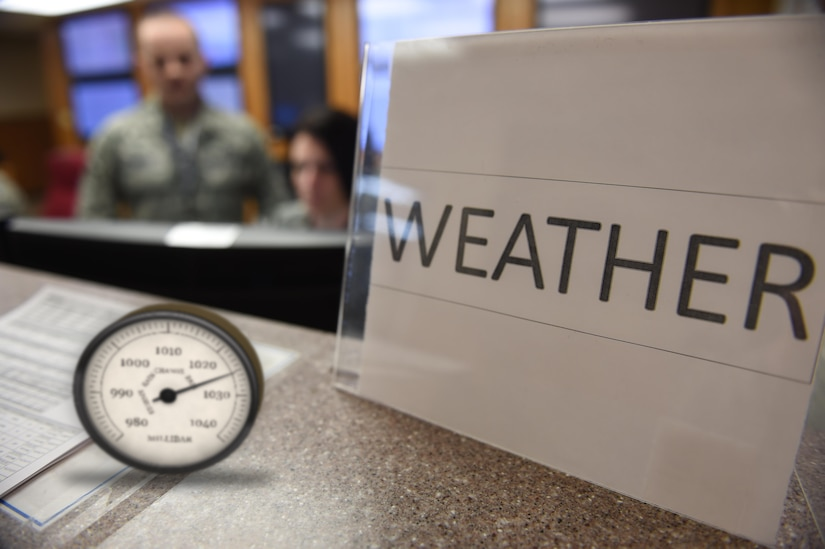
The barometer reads 1025 mbar
